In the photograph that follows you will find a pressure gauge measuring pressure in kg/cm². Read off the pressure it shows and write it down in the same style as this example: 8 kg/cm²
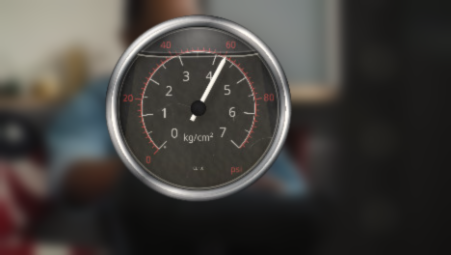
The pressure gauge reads 4.25 kg/cm²
